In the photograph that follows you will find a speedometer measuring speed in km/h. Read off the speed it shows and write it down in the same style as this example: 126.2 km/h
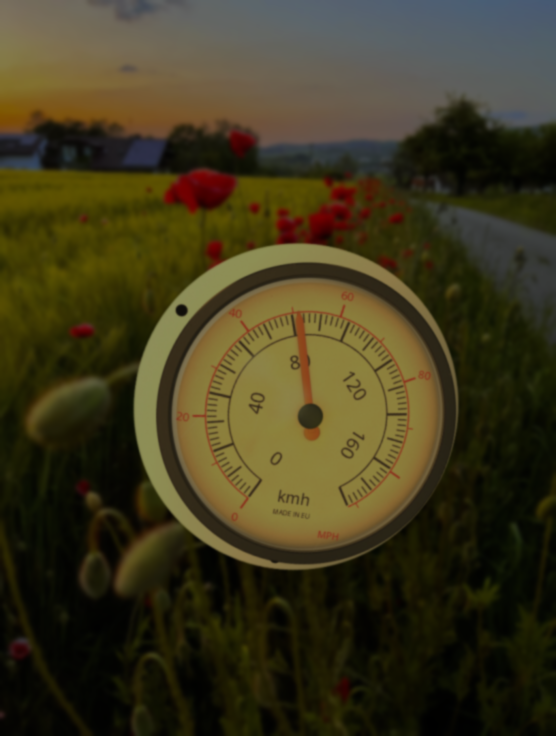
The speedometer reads 82 km/h
